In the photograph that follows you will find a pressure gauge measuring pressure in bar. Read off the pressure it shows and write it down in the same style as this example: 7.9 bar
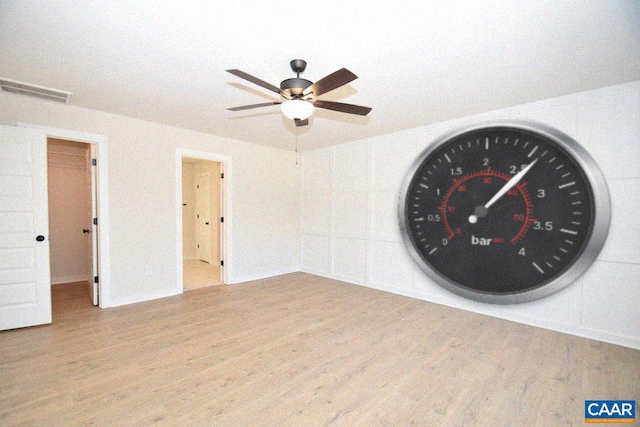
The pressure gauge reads 2.6 bar
